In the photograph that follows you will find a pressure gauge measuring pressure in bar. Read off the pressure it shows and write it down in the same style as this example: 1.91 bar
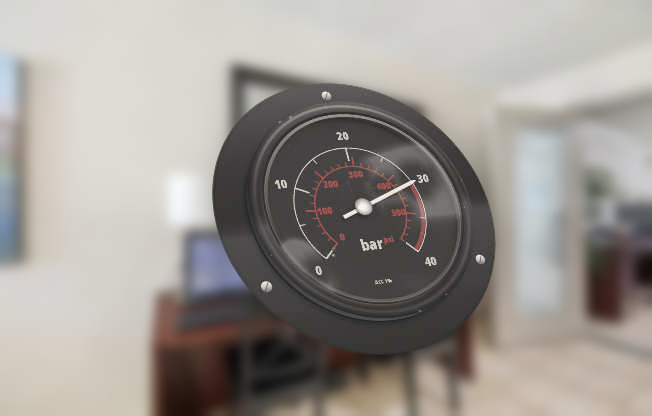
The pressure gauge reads 30 bar
